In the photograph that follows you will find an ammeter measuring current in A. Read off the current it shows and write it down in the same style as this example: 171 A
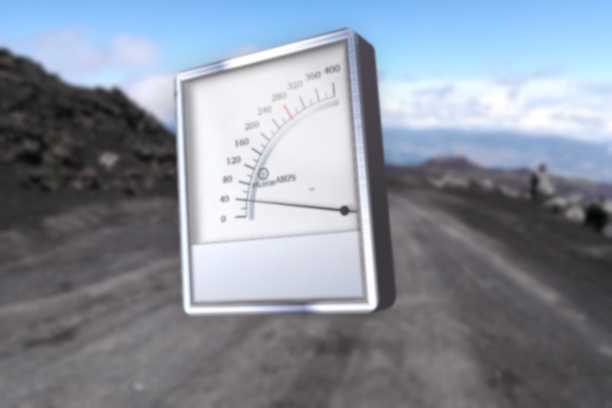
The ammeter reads 40 A
